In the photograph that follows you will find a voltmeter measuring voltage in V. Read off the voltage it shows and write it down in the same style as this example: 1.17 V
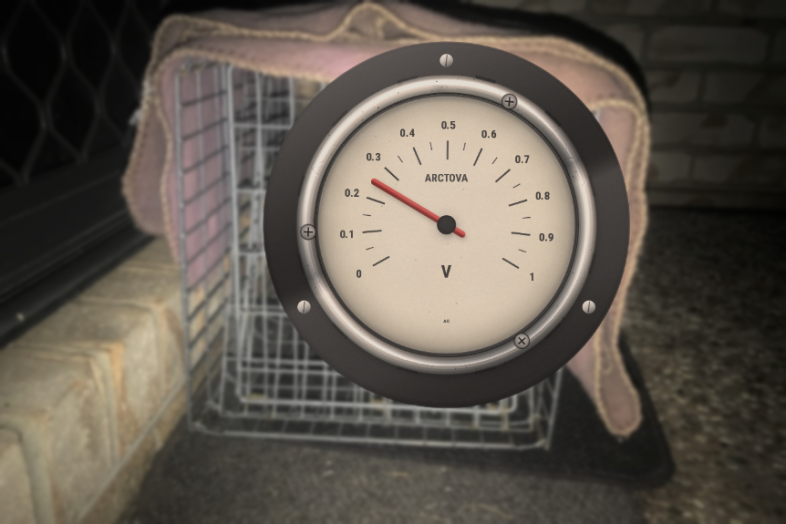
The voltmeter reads 0.25 V
